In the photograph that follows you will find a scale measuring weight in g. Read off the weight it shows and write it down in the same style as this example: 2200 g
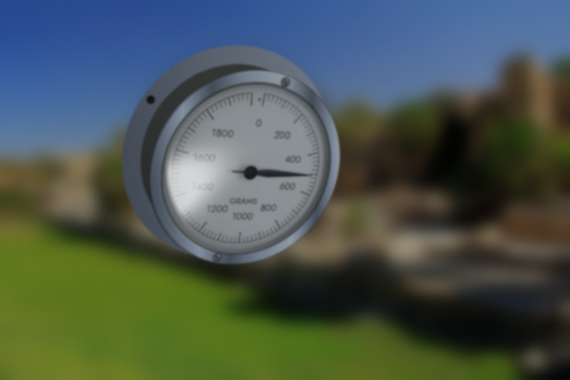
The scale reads 500 g
